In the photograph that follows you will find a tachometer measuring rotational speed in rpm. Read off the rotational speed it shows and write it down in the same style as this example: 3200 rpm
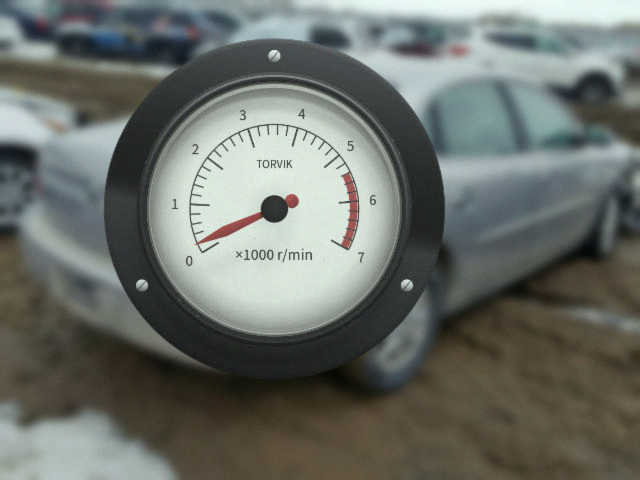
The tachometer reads 200 rpm
